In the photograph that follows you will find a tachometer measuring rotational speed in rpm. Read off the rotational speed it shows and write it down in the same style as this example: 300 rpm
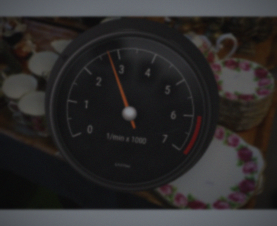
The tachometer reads 2750 rpm
